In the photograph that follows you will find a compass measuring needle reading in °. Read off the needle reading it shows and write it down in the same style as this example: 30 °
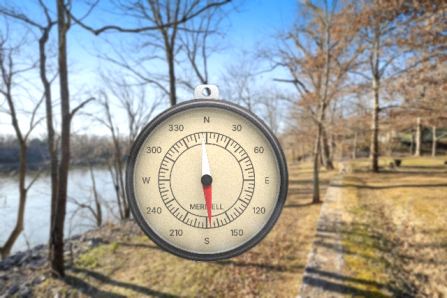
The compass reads 175 °
